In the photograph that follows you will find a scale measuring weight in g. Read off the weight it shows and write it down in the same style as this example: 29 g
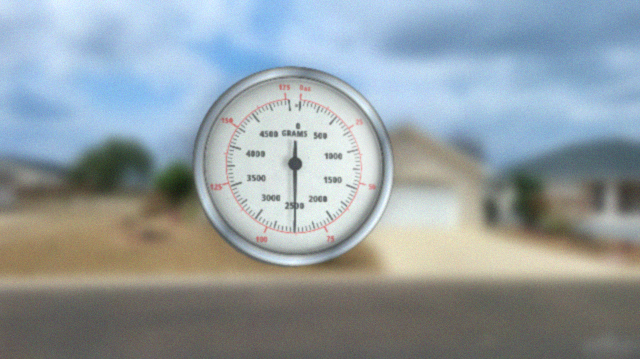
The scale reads 2500 g
